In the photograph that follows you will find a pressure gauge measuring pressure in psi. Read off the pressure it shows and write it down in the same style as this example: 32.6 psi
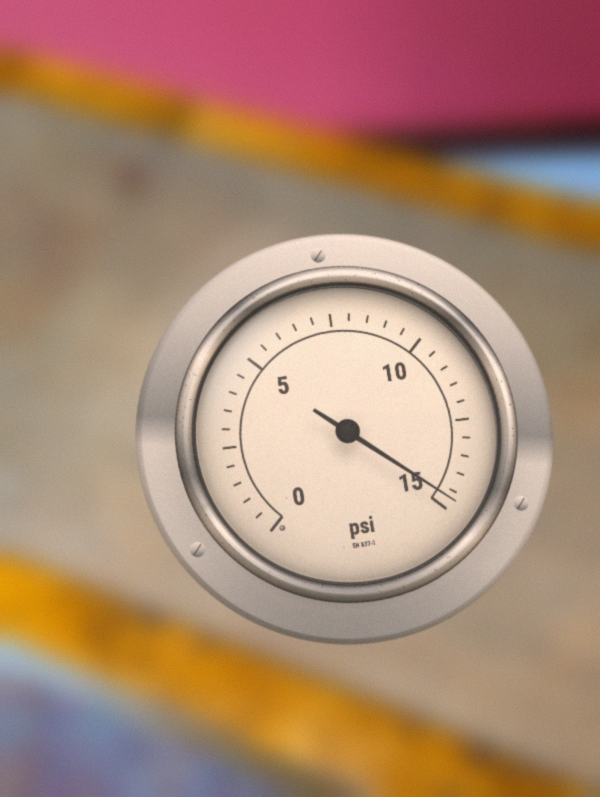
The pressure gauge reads 14.75 psi
